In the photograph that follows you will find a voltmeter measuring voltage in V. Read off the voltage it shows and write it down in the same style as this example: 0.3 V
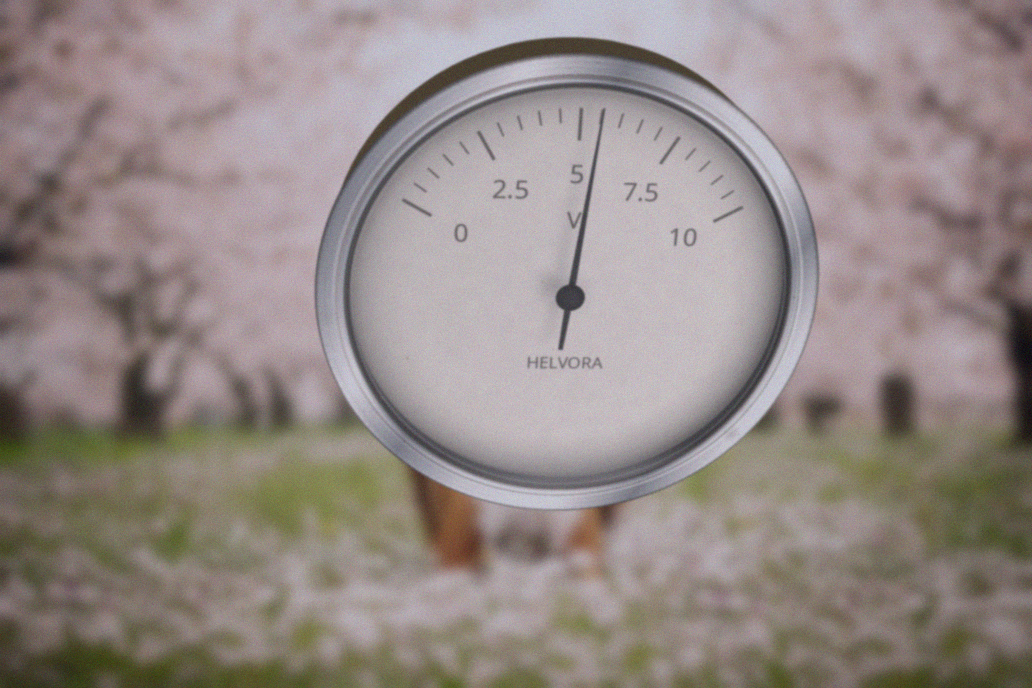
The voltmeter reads 5.5 V
